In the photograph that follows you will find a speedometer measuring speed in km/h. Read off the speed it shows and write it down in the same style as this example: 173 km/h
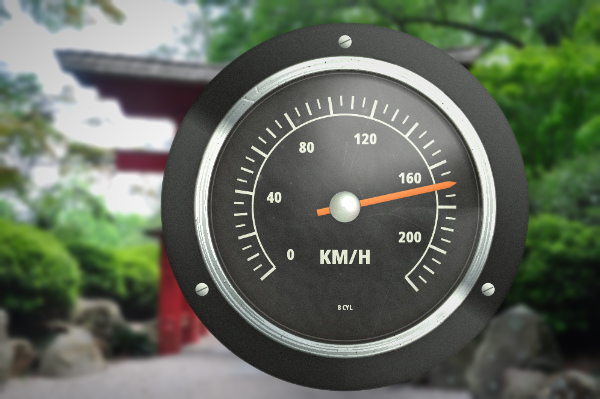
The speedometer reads 170 km/h
